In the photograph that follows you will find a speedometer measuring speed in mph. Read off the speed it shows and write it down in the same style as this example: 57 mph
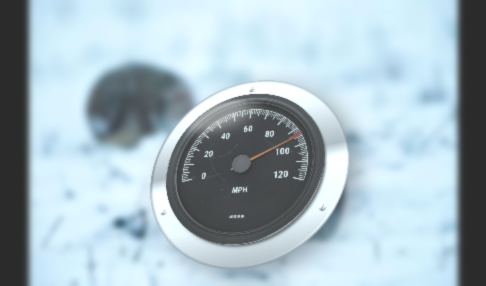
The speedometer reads 95 mph
